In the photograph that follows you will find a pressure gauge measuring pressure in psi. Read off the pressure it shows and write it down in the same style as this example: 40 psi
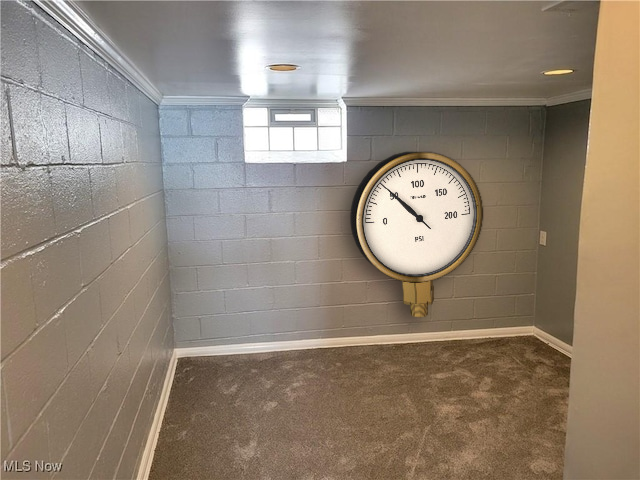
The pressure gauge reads 50 psi
